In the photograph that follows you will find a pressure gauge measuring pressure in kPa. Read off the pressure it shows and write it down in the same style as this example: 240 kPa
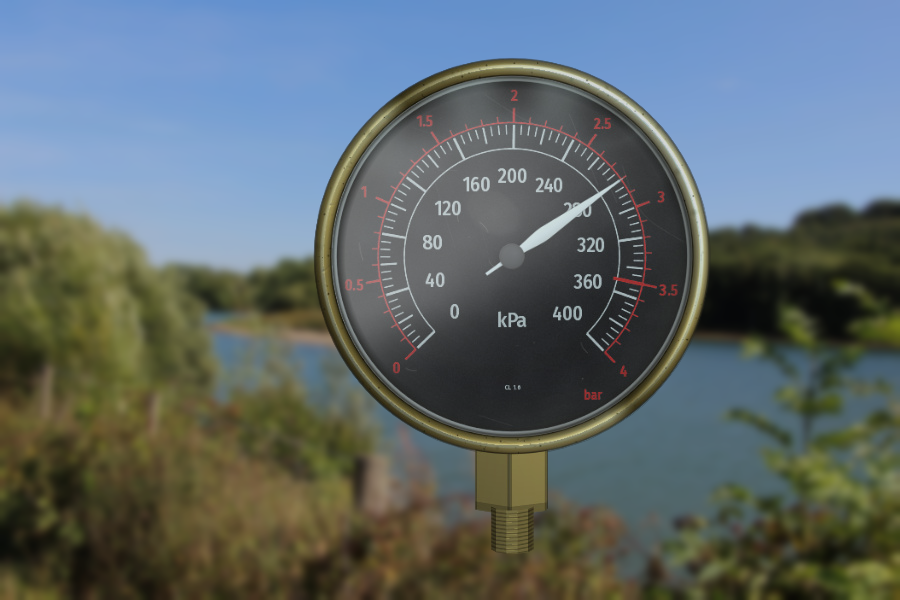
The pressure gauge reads 280 kPa
